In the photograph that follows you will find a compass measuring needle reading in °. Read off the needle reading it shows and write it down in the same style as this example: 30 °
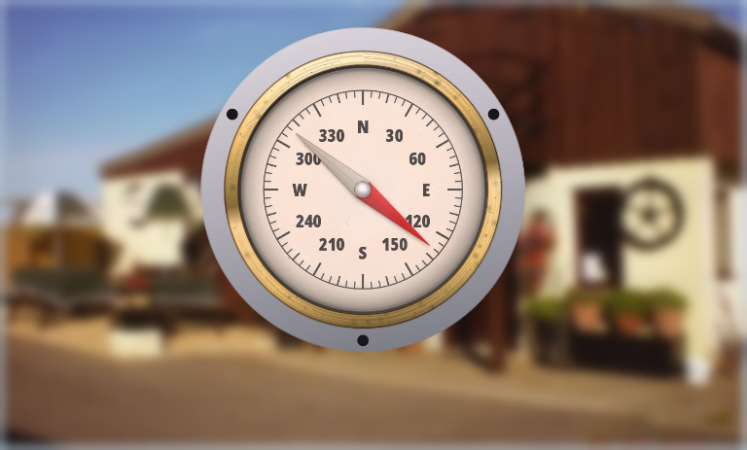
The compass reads 130 °
